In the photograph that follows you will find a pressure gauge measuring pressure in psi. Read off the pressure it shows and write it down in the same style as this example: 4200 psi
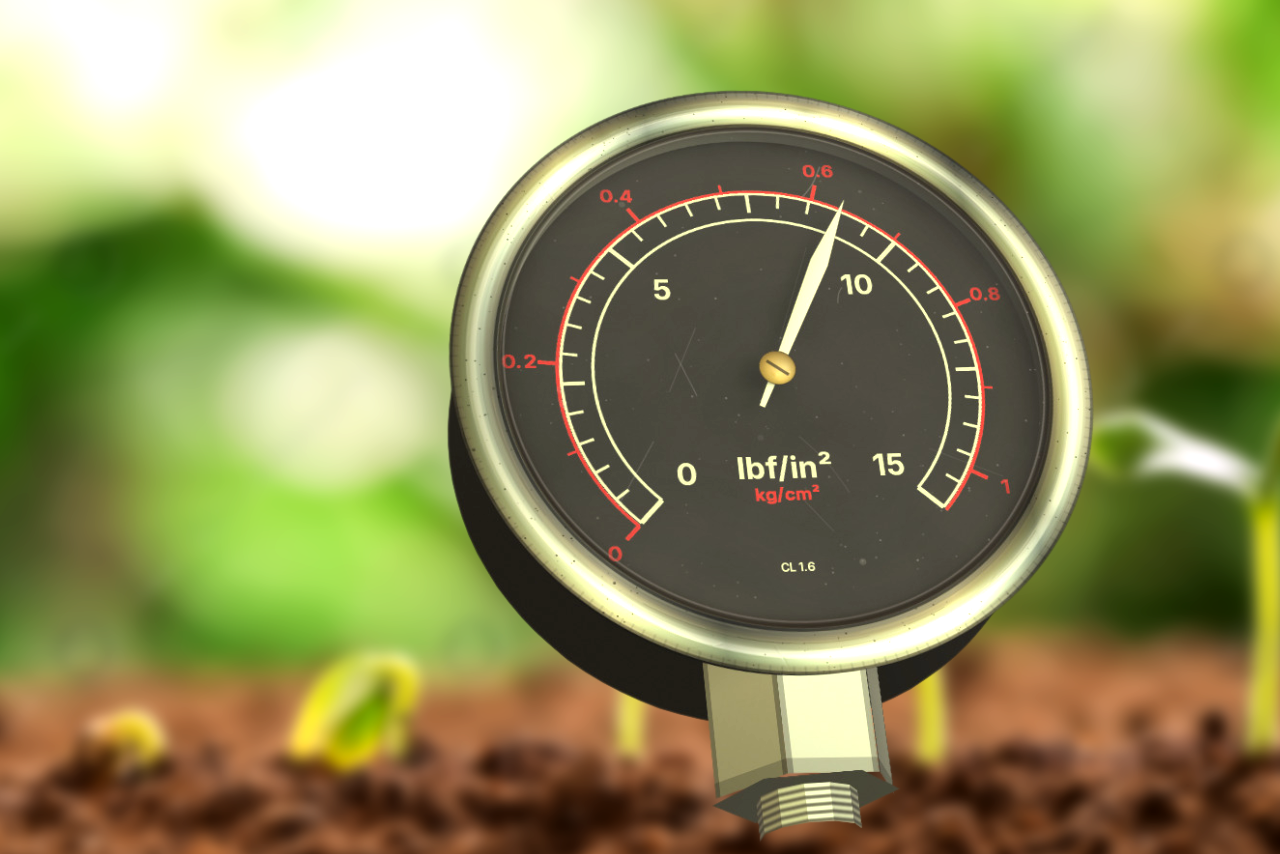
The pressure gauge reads 9 psi
